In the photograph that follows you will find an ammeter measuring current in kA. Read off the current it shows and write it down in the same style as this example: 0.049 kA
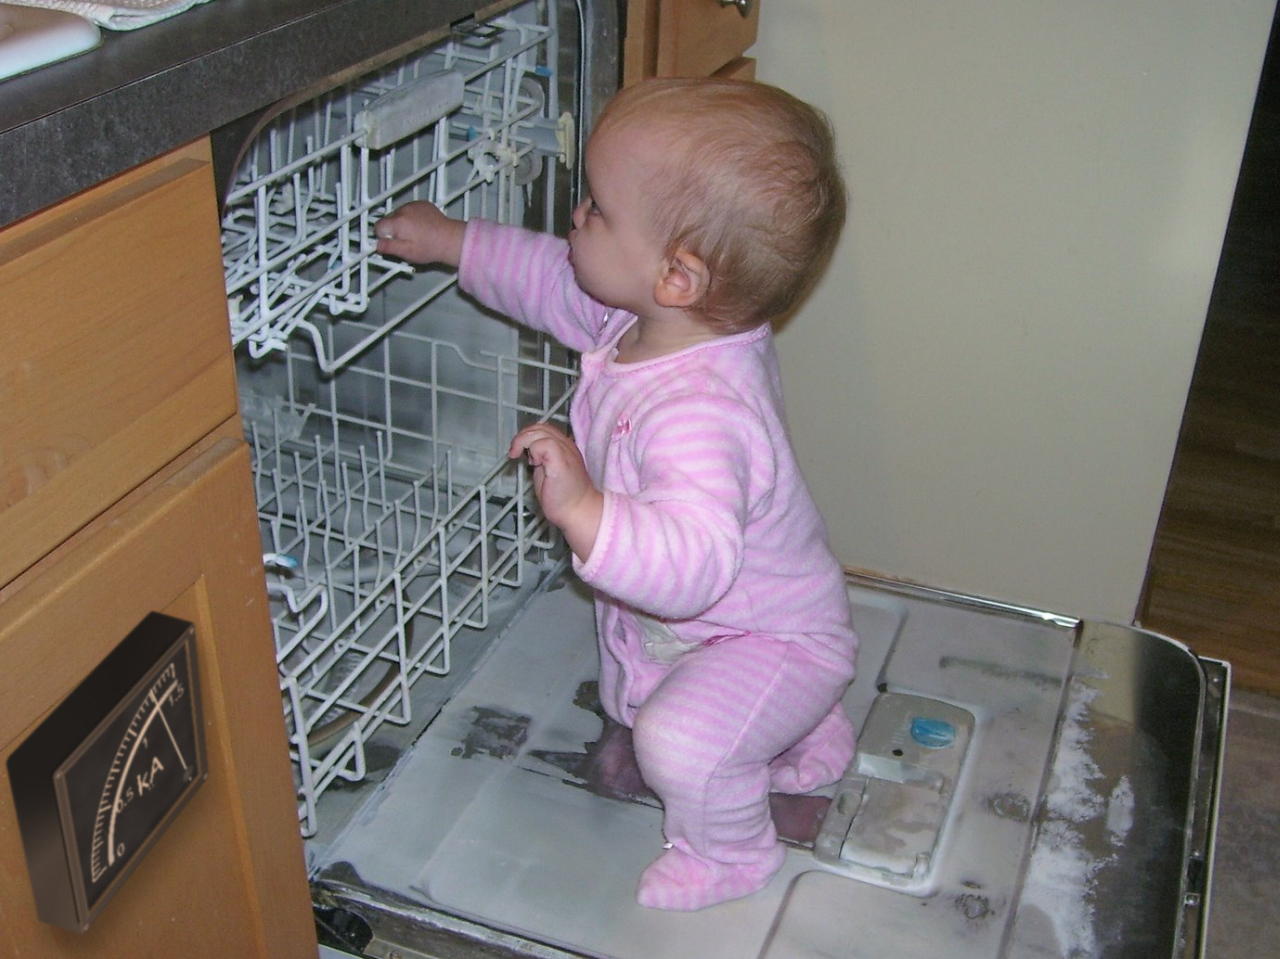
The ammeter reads 1.25 kA
